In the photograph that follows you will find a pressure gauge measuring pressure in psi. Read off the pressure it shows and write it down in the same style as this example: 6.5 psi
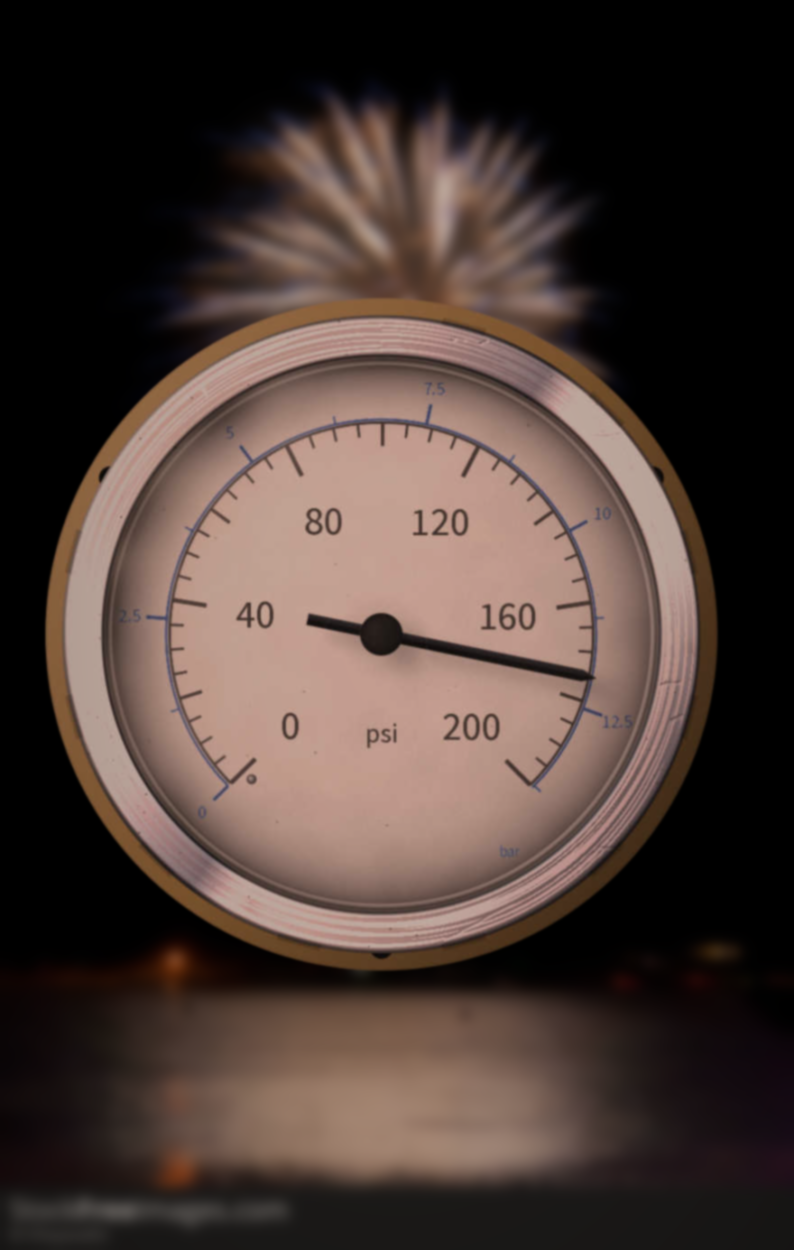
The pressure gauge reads 175 psi
